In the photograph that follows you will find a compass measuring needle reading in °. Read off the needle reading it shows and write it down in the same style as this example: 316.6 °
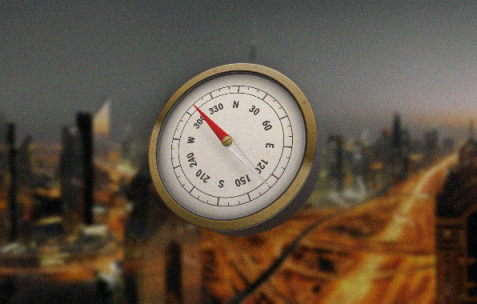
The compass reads 310 °
